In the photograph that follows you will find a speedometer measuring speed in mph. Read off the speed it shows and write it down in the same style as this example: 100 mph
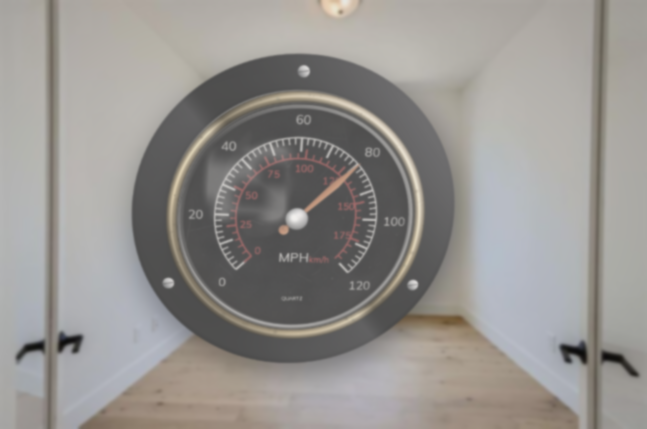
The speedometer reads 80 mph
